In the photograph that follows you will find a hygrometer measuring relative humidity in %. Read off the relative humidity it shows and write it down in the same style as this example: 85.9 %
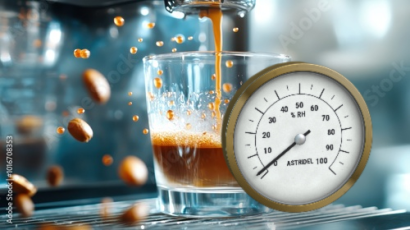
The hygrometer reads 2.5 %
